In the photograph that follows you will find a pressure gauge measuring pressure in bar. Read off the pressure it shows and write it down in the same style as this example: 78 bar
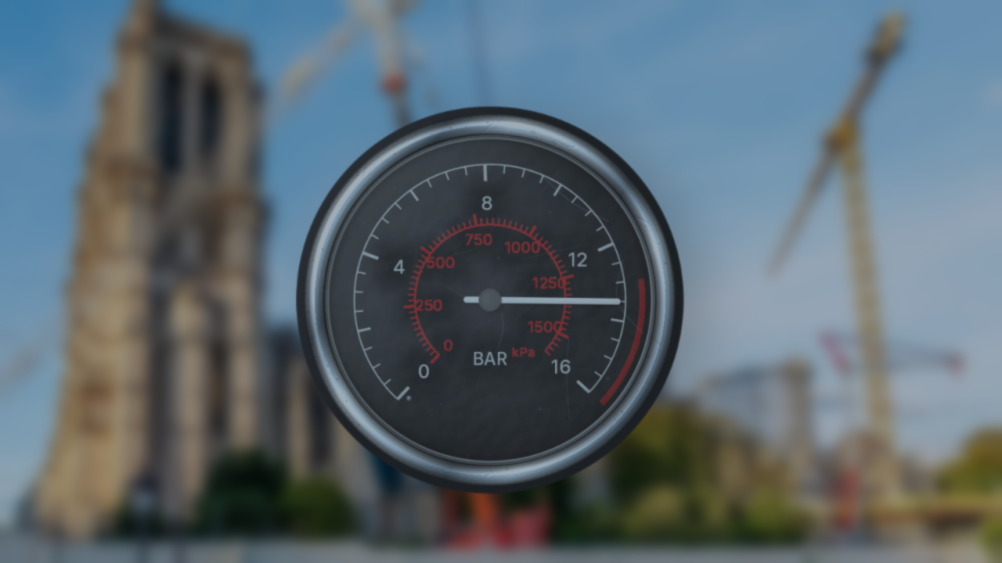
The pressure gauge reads 13.5 bar
